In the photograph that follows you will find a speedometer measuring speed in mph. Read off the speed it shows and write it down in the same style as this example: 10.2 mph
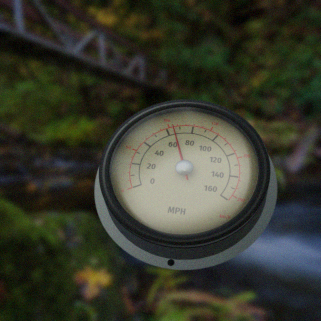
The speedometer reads 65 mph
